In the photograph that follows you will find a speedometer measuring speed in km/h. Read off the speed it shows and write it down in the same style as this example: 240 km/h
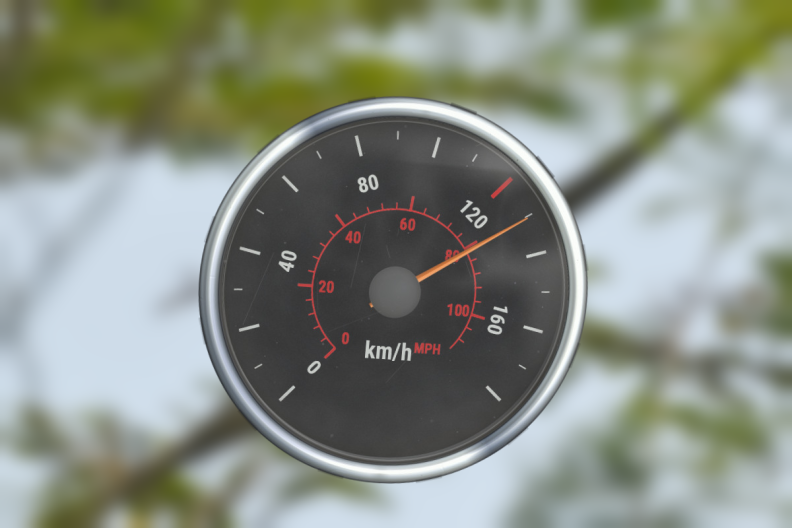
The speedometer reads 130 km/h
